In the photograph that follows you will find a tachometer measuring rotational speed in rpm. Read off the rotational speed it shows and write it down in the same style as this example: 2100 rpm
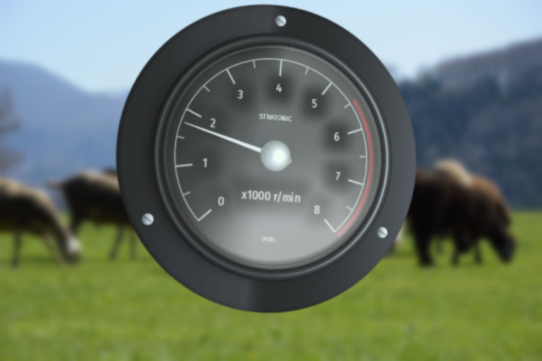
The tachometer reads 1750 rpm
